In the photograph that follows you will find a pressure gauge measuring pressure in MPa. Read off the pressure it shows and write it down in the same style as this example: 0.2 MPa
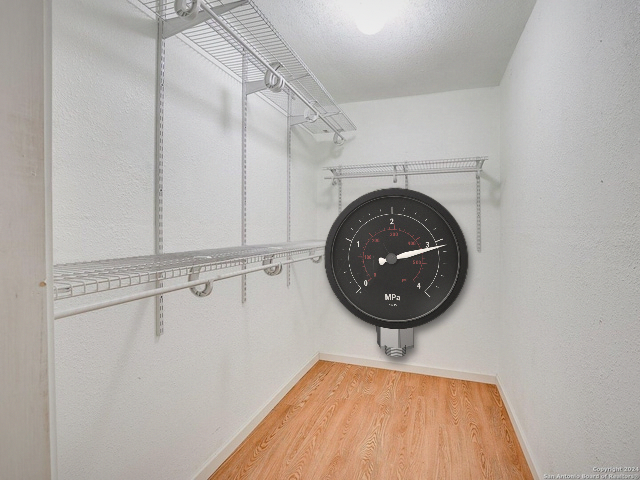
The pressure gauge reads 3.1 MPa
